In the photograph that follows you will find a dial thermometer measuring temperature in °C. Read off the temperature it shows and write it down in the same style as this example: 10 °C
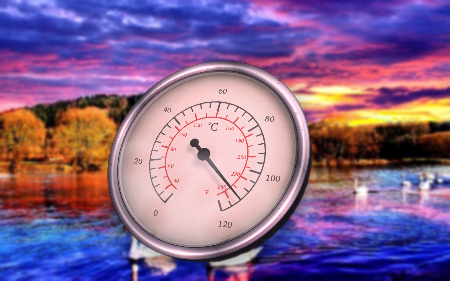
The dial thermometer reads 112 °C
